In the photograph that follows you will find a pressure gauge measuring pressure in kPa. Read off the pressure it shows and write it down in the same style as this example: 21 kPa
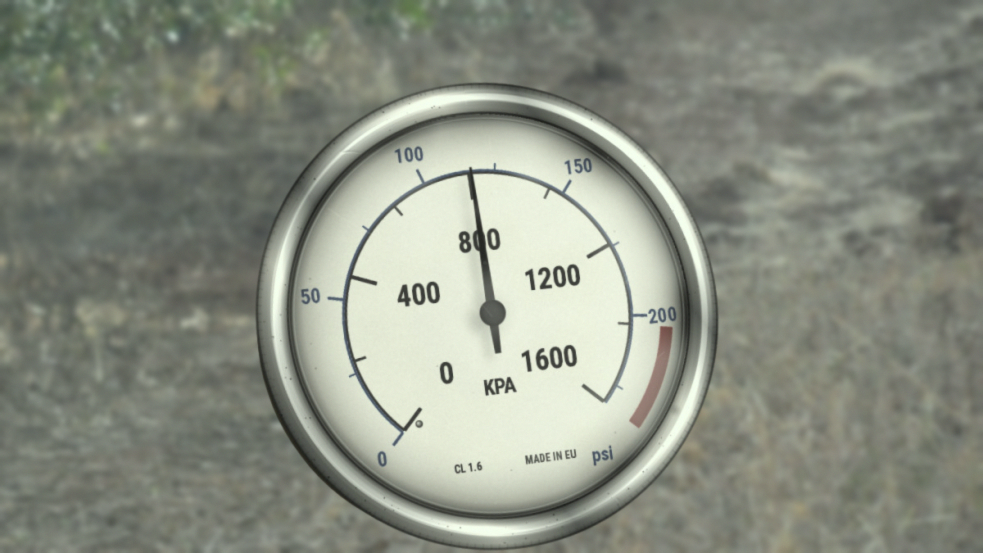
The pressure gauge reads 800 kPa
